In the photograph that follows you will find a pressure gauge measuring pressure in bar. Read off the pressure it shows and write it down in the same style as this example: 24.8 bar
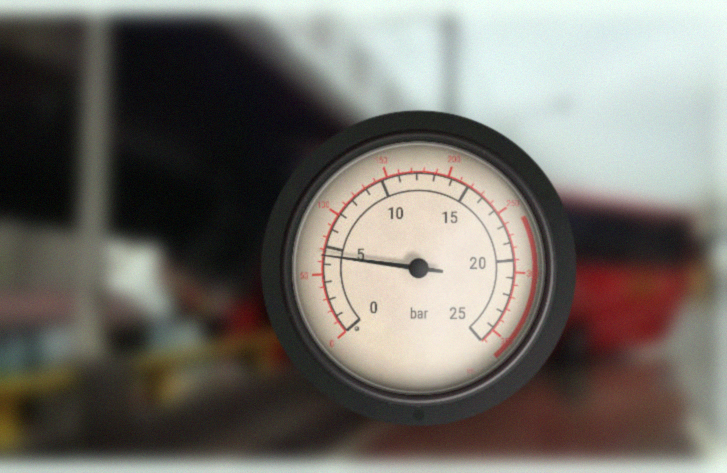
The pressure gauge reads 4.5 bar
